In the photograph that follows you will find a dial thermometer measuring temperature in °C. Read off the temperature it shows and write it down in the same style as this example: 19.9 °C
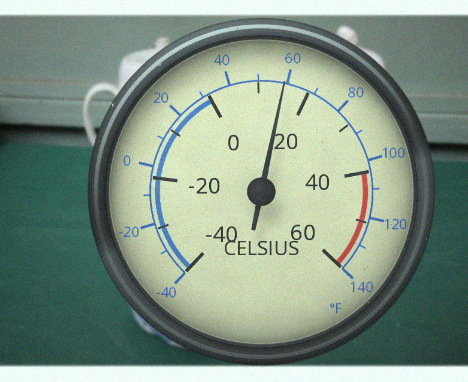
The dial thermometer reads 15 °C
